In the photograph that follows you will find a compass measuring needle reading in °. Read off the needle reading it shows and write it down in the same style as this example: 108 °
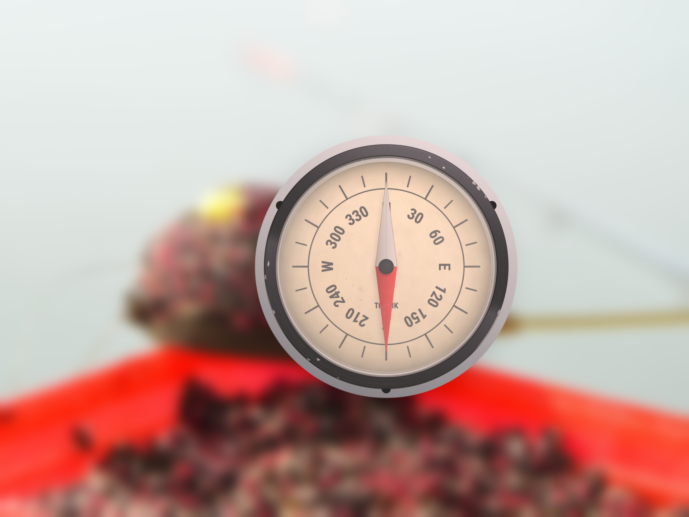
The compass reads 180 °
